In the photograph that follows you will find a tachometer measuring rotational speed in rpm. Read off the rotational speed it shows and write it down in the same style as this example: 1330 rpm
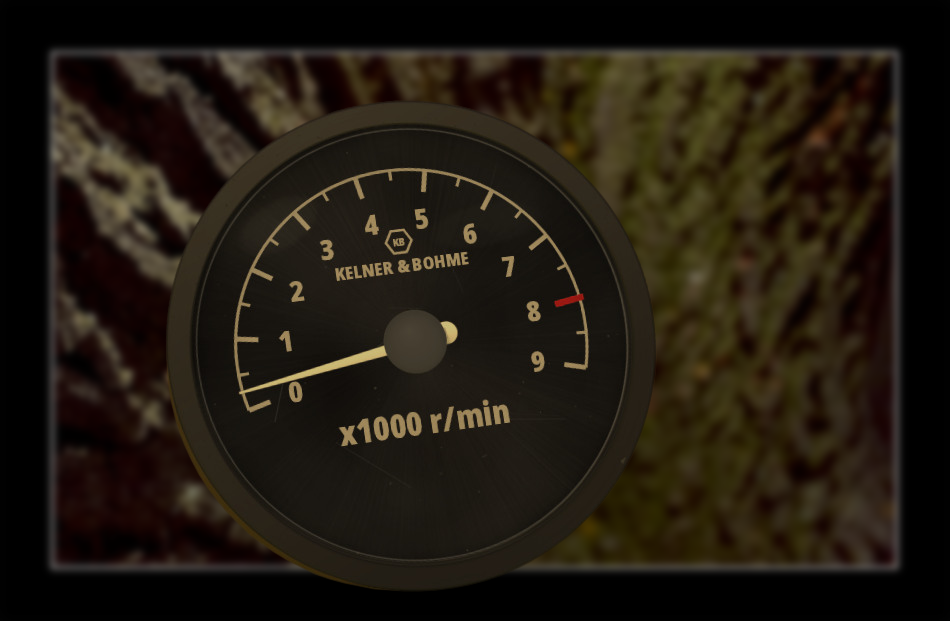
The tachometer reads 250 rpm
